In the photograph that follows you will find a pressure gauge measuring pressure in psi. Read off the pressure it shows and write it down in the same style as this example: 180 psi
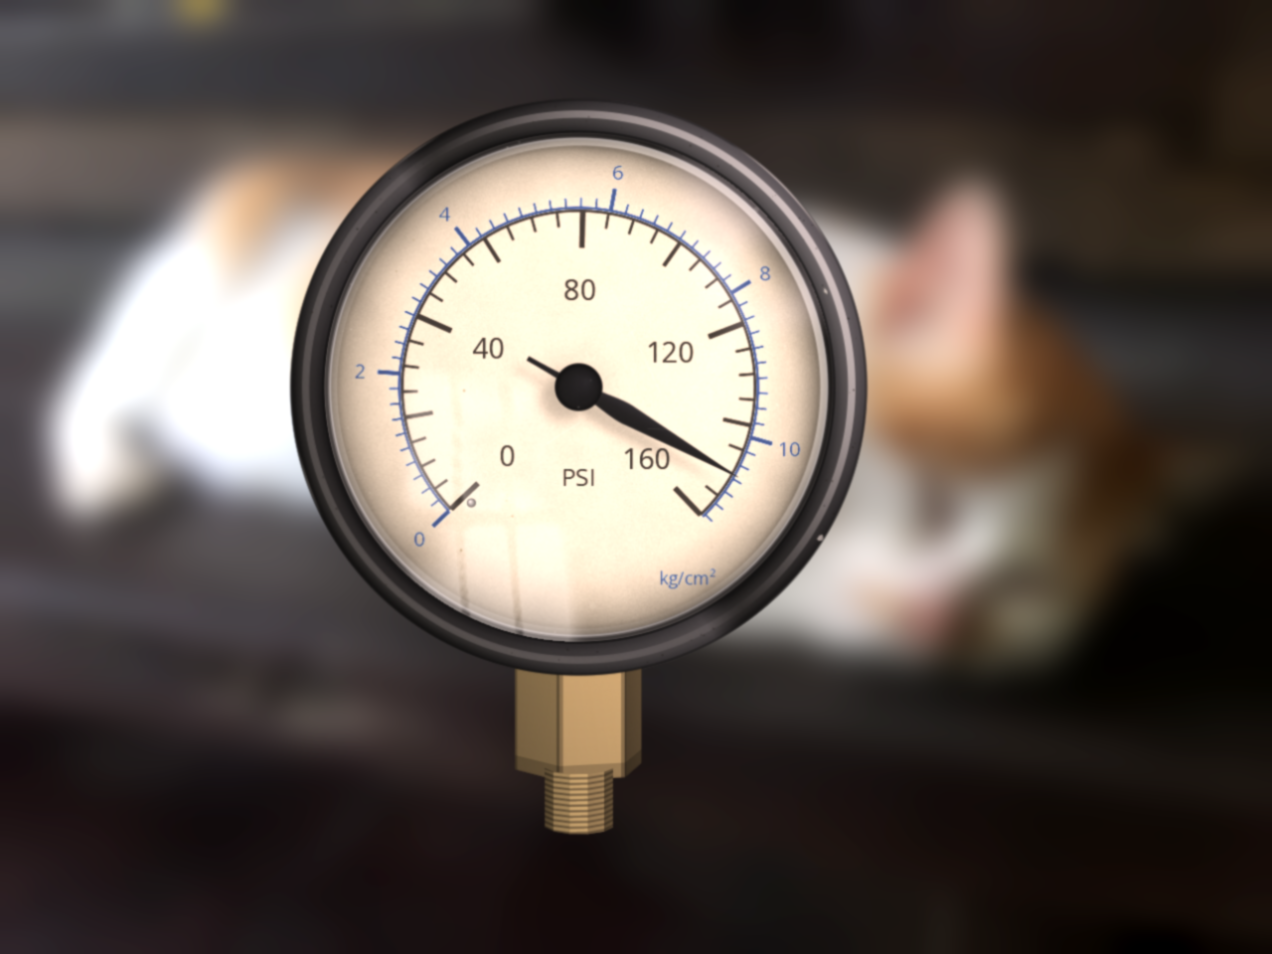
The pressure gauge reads 150 psi
